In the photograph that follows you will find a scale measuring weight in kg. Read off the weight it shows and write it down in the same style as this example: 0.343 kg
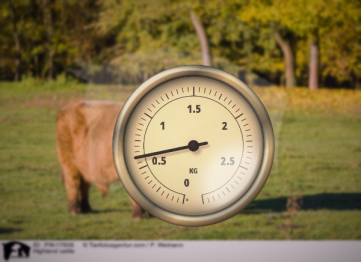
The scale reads 0.6 kg
